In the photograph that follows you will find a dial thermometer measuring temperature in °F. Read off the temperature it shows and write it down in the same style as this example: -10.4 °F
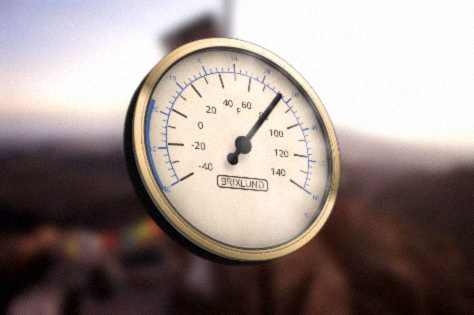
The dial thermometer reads 80 °F
